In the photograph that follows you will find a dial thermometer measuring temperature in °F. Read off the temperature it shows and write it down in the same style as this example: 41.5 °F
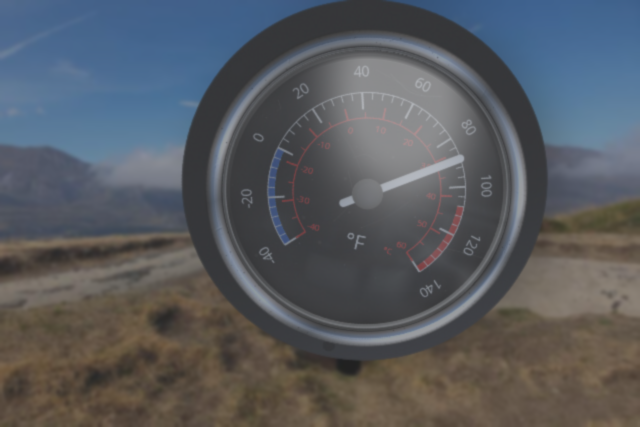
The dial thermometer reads 88 °F
